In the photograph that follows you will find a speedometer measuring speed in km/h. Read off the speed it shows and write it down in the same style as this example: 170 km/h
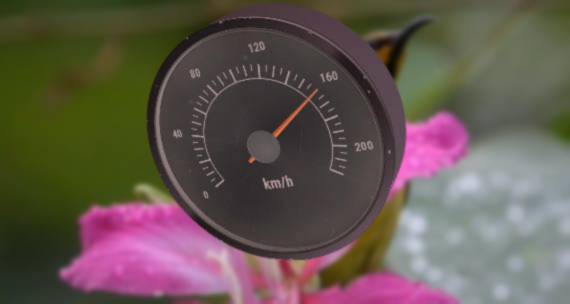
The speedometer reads 160 km/h
